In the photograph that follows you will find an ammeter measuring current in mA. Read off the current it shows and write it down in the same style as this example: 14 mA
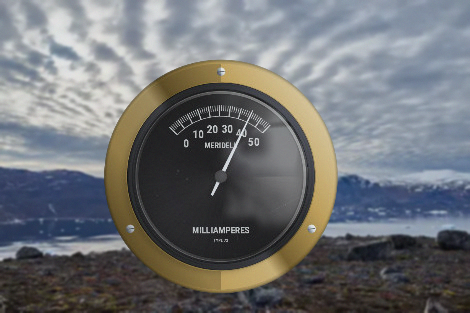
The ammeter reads 40 mA
